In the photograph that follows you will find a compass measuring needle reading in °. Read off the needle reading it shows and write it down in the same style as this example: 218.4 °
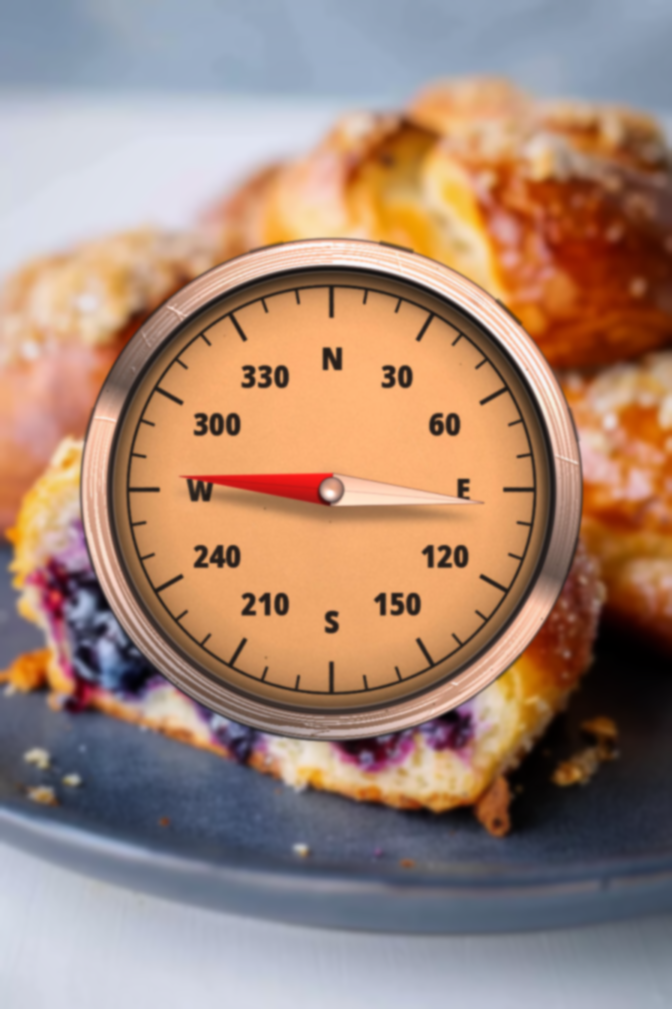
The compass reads 275 °
